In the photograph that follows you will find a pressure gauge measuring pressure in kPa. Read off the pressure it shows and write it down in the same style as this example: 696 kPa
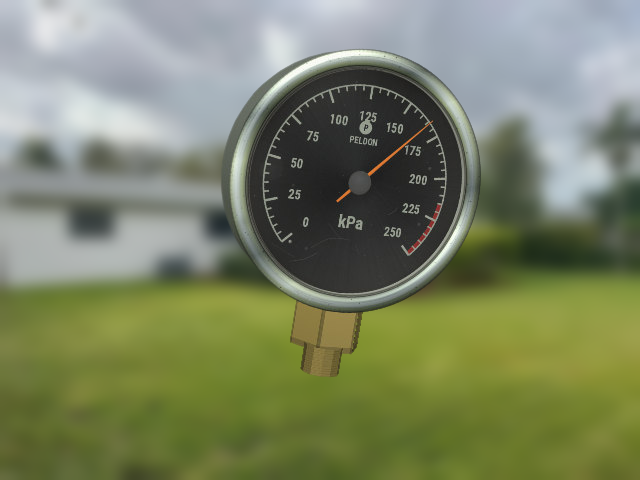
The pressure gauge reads 165 kPa
